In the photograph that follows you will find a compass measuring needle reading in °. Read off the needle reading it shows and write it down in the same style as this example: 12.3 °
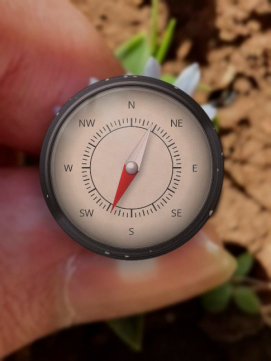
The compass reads 205 °
